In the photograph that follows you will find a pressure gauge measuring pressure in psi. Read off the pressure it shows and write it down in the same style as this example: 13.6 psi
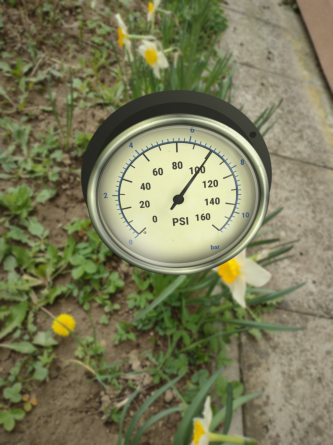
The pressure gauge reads 100 psi
